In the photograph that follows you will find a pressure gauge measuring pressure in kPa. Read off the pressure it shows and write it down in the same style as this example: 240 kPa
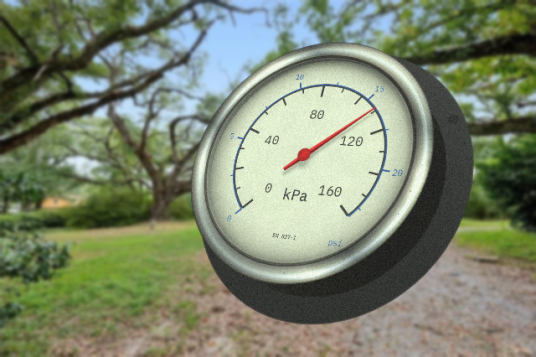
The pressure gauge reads 110 kPa
